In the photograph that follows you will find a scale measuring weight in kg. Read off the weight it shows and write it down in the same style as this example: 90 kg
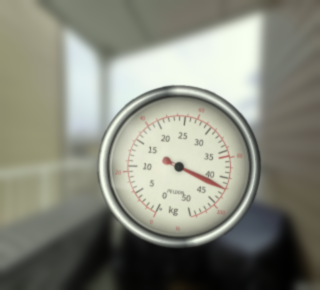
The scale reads 42 kg
